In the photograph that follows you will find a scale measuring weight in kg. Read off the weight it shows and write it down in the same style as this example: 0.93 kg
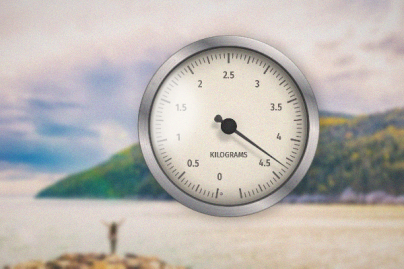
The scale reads 4.35 kg
